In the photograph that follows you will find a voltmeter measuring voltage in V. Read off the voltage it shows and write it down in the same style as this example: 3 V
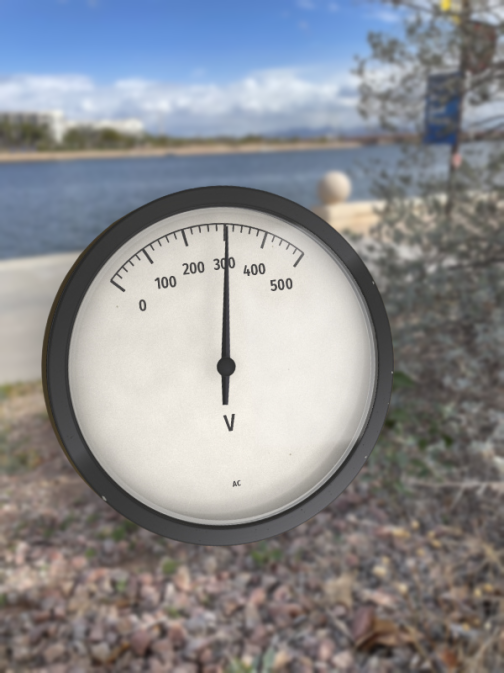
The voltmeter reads 300 V
